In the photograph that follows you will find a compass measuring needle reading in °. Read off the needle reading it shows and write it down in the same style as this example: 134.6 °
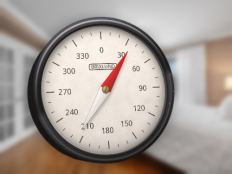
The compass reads 35 °
